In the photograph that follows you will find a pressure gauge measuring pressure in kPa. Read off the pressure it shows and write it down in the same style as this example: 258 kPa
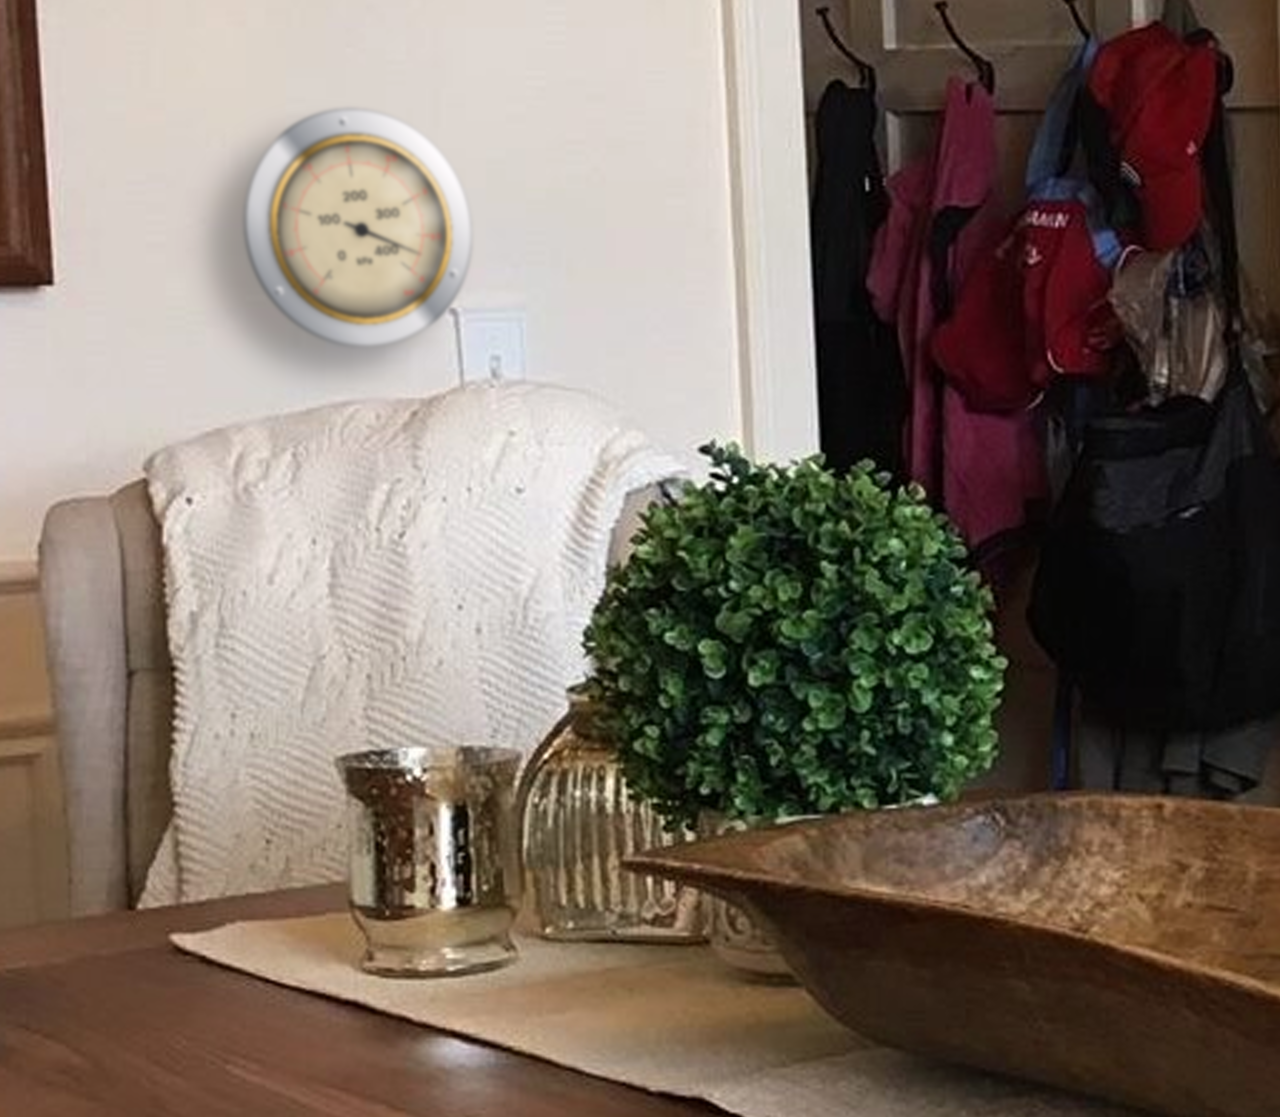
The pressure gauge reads 375 kPa
